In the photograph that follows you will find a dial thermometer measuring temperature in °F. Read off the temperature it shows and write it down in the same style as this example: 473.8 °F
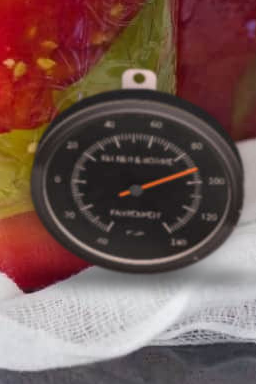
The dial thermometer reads 90 °F
